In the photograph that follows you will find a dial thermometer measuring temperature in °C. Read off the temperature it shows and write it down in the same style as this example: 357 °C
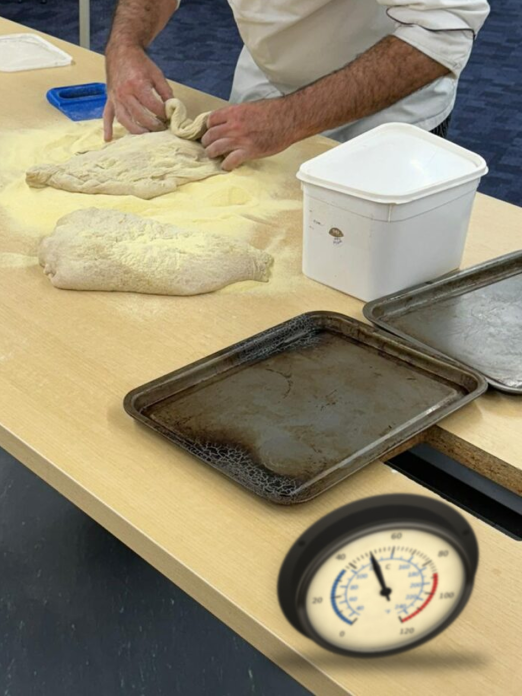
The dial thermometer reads 50 °C
